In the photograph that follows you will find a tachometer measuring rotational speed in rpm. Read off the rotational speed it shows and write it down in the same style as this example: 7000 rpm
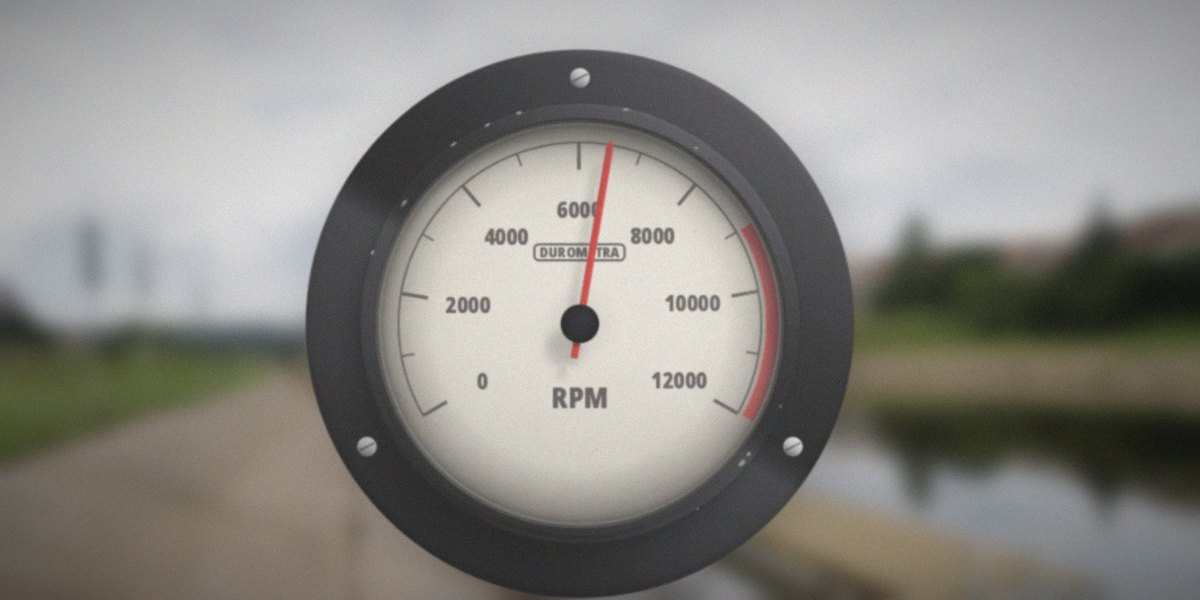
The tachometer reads 6500 rpm
